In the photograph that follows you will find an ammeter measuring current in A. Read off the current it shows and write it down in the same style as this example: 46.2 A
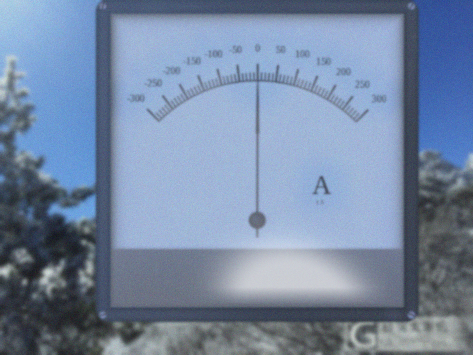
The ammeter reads 0 A
